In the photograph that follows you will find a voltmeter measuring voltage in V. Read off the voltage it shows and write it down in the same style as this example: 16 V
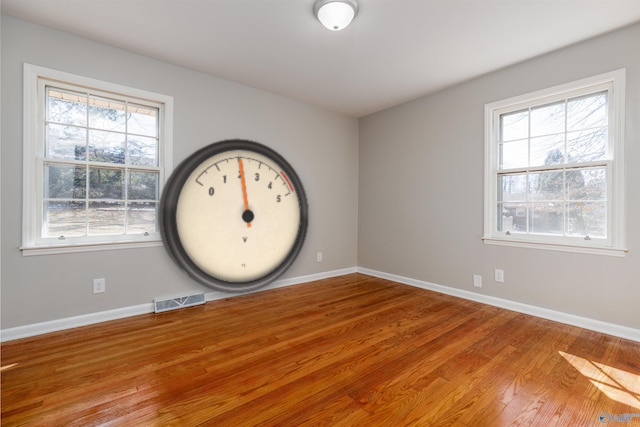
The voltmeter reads 2 V
